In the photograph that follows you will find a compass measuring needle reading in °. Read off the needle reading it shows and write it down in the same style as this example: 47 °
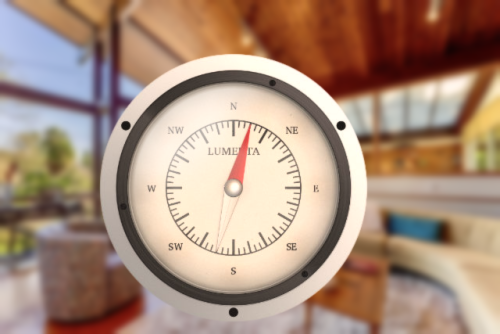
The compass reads 15 °
